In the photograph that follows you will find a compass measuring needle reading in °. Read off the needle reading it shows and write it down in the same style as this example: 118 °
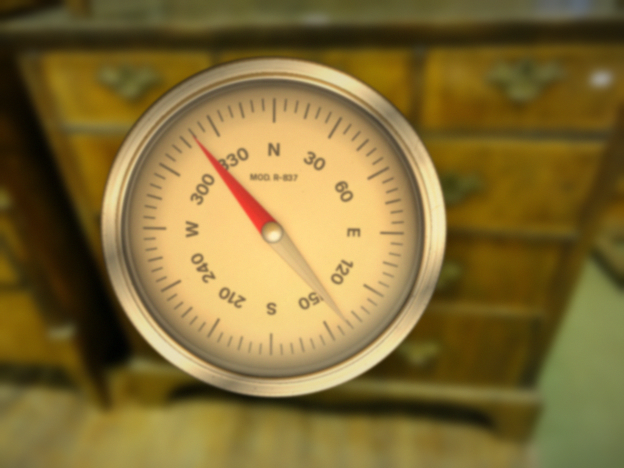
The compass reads 320 °
